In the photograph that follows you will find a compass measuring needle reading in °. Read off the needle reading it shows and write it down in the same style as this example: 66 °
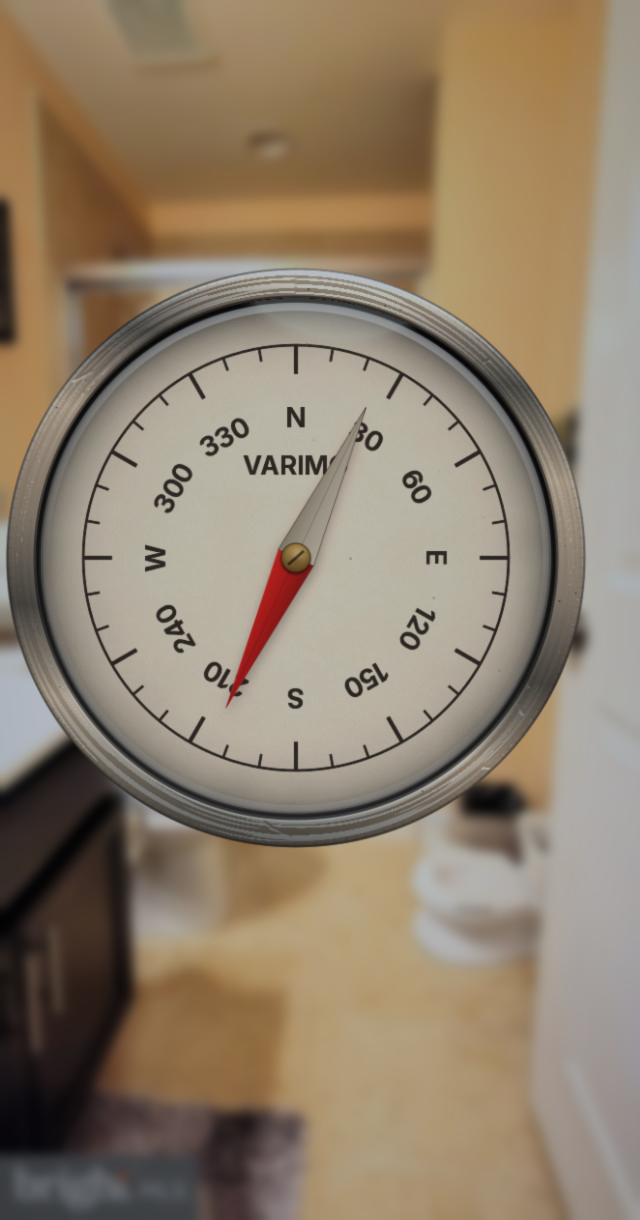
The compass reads 205 °
